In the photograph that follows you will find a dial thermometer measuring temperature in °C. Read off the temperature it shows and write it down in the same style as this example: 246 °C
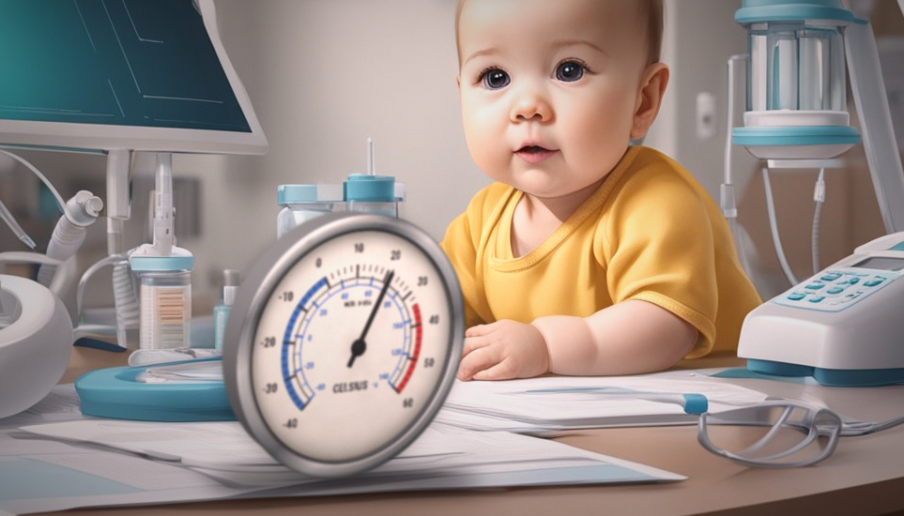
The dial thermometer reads 20 °C
